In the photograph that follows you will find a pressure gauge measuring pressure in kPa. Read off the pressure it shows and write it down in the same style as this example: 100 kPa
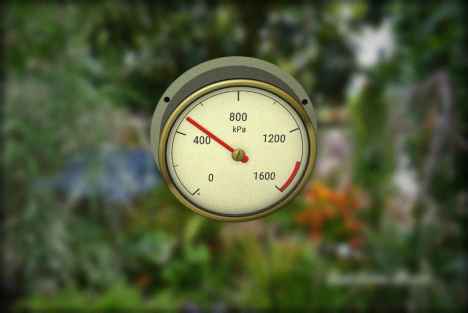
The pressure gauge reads 500 kPa
